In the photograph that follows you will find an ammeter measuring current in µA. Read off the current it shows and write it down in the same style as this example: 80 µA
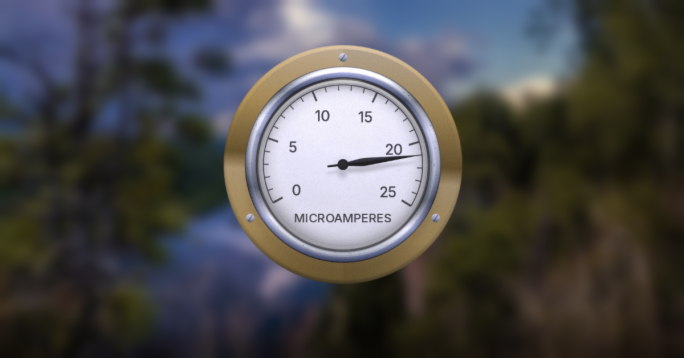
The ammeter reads 21 µA
